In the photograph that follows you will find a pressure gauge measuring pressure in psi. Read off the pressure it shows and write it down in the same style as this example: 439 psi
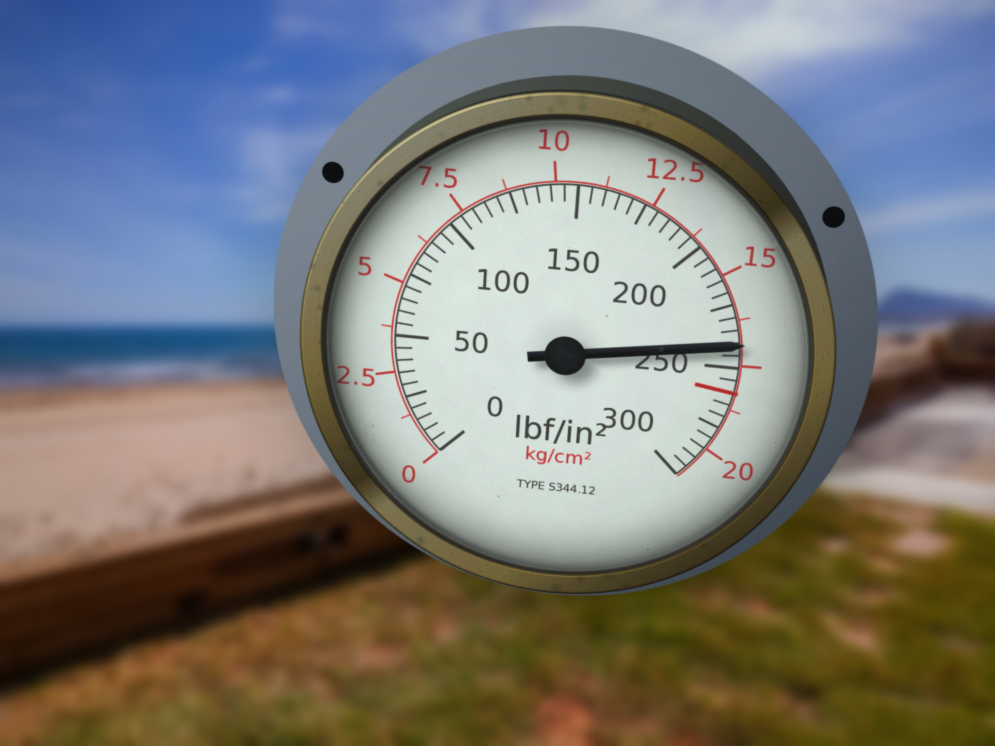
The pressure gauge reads 240 psi
